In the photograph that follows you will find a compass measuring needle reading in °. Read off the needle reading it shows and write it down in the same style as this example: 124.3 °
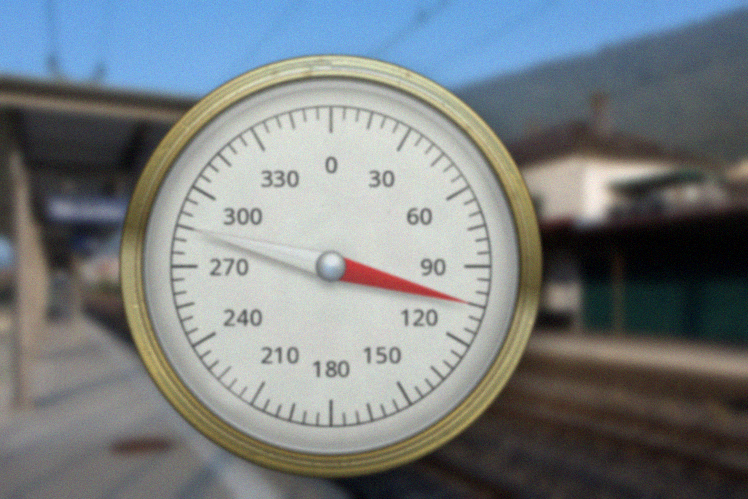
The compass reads 105 °
